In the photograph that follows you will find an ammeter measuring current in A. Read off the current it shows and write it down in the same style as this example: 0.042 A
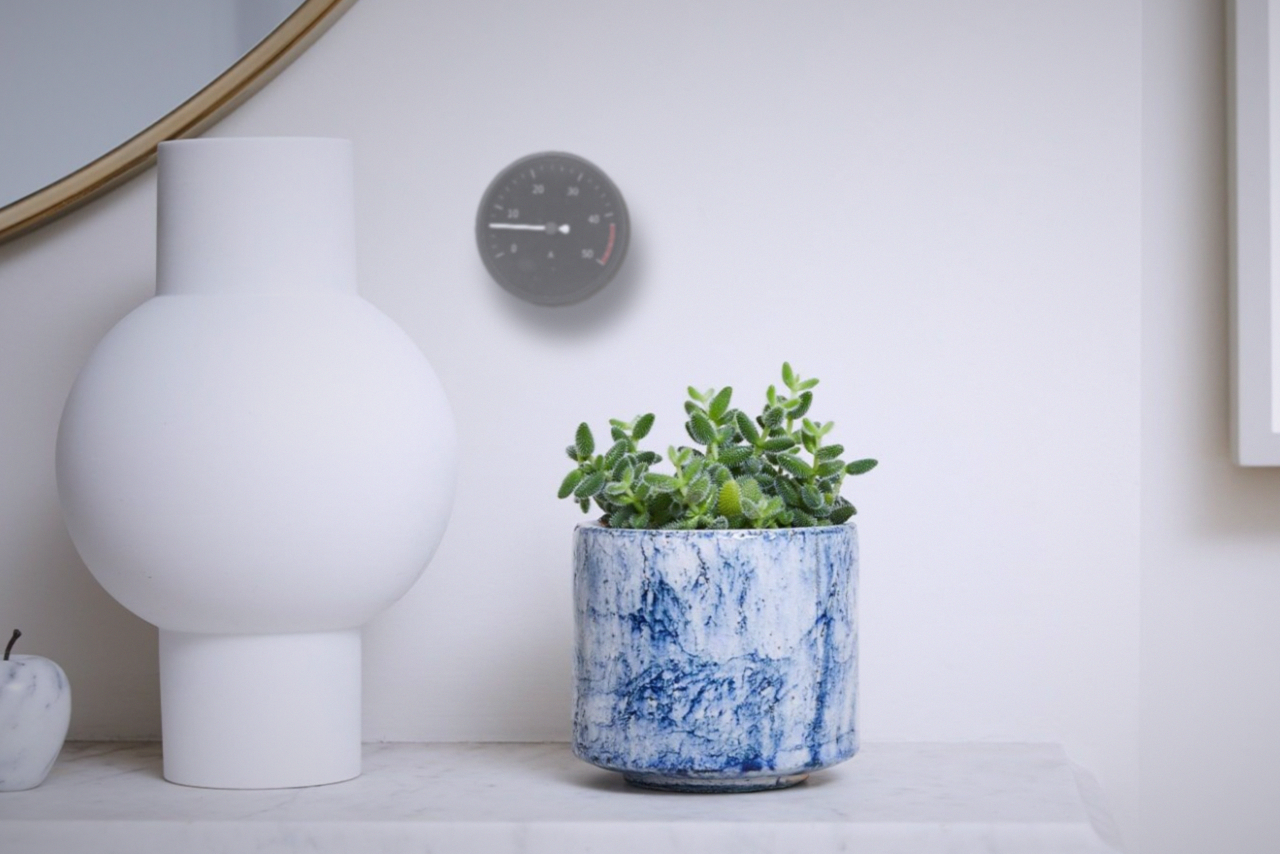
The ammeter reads 6 A
